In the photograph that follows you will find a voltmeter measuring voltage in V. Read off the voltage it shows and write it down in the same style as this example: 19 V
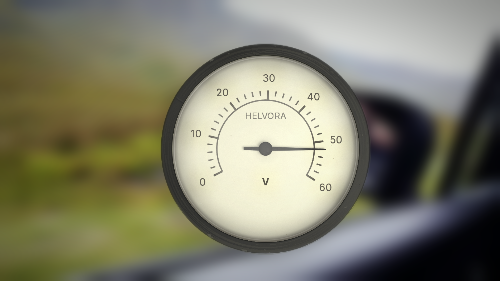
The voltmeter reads 52 V
